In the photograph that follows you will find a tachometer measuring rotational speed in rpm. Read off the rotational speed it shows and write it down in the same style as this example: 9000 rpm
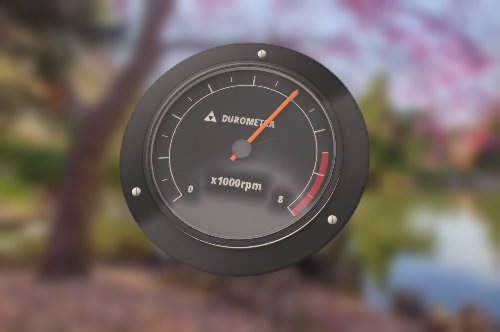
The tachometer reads 5000 rpm
